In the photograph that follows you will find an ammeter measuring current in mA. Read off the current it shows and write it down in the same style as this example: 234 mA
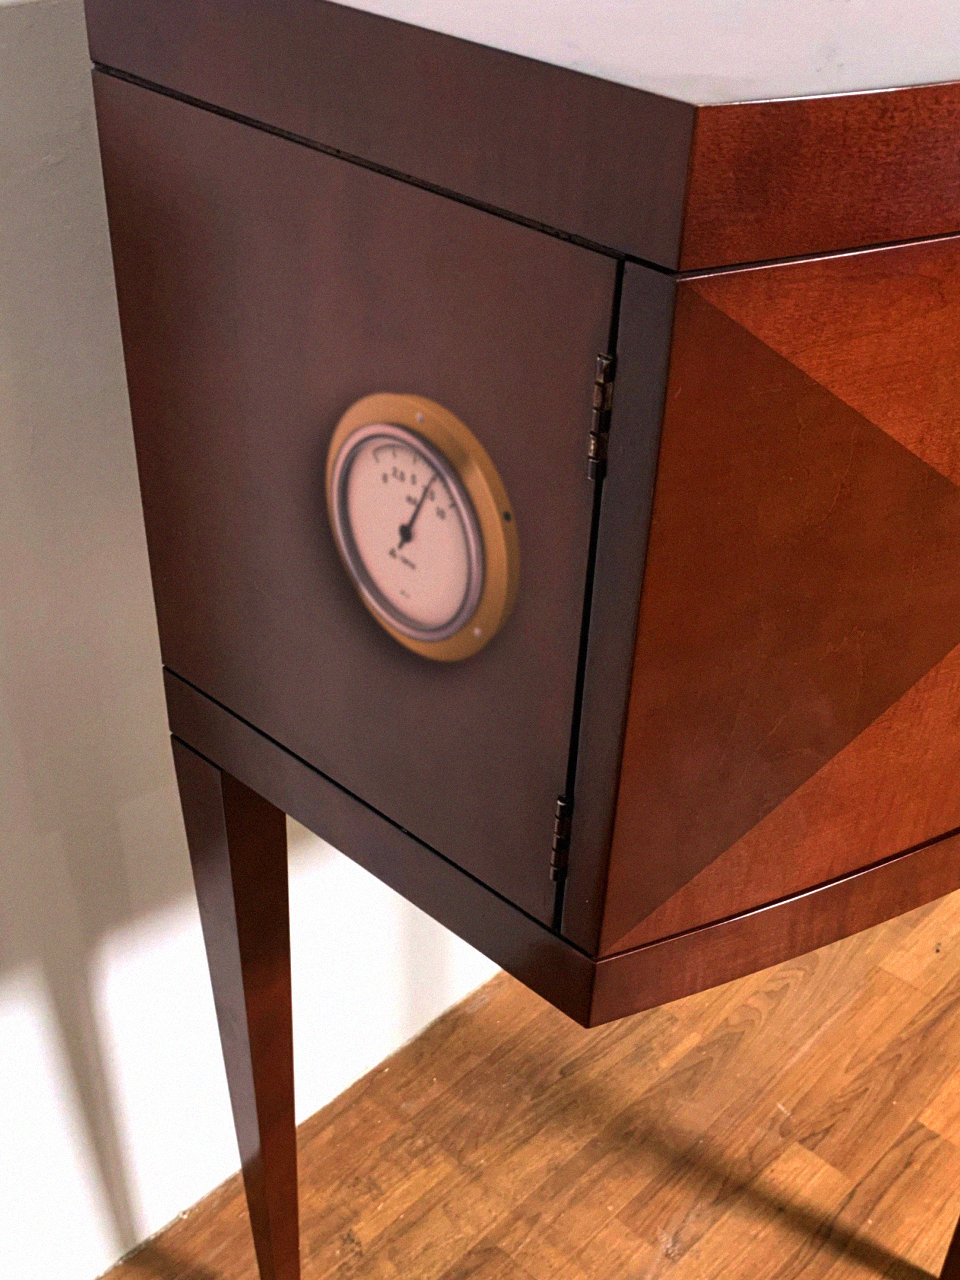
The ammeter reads 7.5 mA
